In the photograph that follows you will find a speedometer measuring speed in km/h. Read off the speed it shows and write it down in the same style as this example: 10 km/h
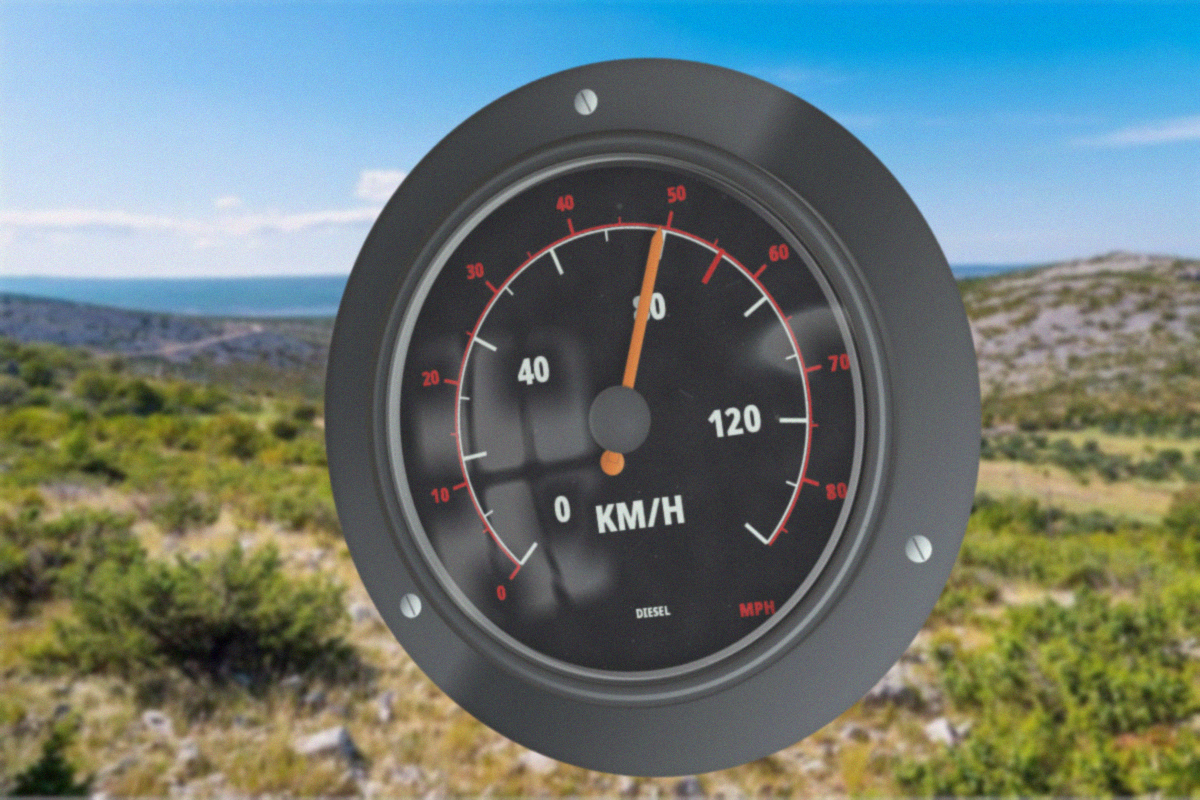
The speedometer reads 80 km/h
